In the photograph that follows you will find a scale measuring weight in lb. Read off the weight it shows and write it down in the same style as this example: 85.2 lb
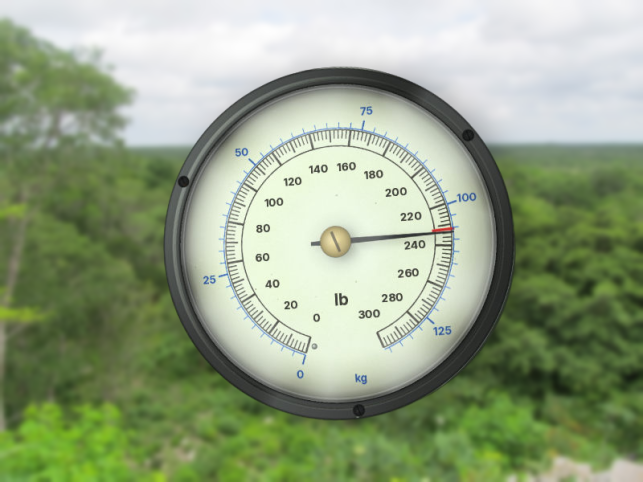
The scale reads 234 lb
